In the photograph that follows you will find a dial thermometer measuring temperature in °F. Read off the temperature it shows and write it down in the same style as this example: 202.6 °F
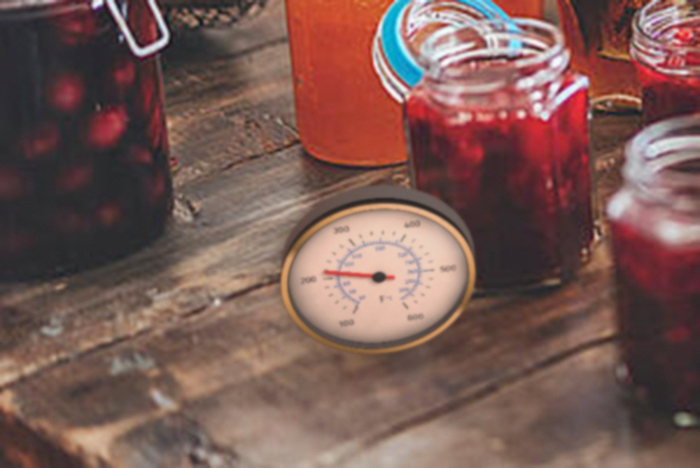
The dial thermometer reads 220 °F
